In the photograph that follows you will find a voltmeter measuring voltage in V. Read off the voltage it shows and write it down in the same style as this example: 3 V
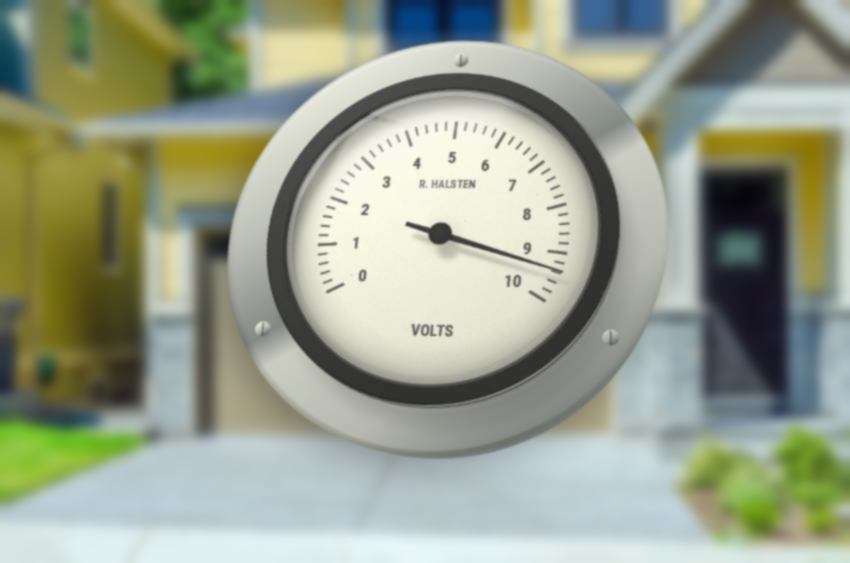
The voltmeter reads 9.4 V
